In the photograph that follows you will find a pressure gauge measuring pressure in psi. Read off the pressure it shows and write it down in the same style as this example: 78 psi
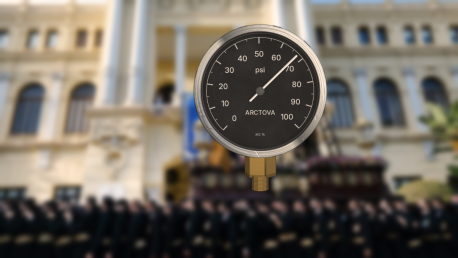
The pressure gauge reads 67.5 psi
